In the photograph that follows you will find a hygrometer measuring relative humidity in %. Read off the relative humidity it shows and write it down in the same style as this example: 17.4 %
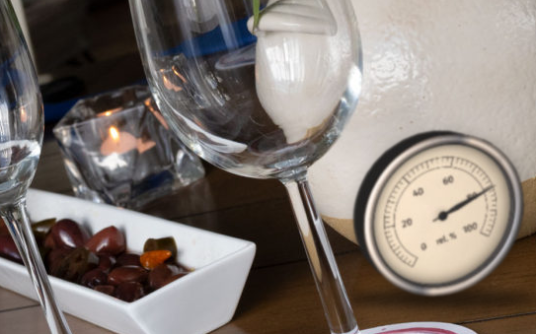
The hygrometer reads 80 %
